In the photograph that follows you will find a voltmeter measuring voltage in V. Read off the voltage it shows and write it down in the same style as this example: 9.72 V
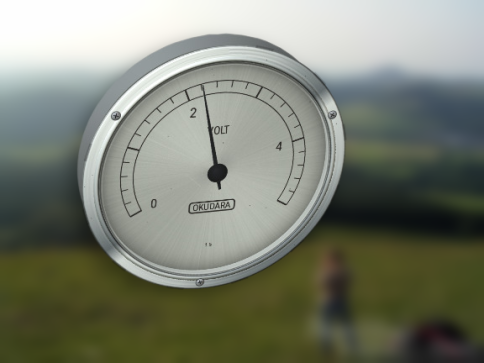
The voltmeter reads 2.2 V
